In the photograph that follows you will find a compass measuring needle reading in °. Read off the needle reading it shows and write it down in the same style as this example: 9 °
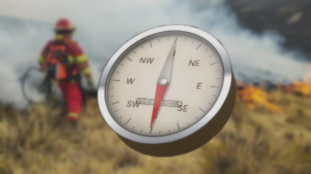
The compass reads 180 °
